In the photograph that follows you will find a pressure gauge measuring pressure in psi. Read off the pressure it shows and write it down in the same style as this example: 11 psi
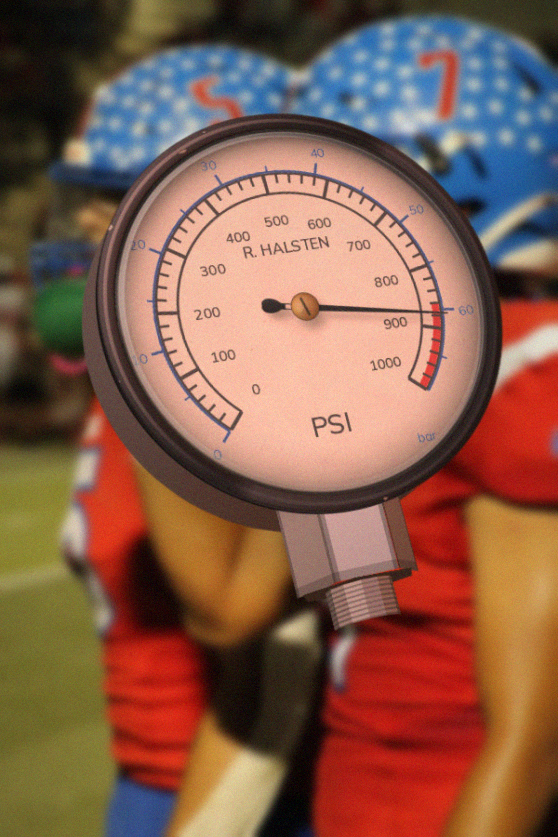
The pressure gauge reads 880 psi
